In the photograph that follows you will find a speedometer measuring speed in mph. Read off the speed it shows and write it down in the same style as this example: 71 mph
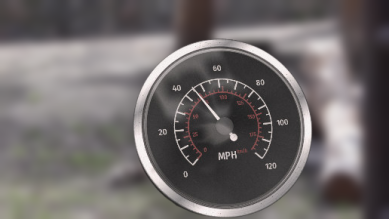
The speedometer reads 45 mph
